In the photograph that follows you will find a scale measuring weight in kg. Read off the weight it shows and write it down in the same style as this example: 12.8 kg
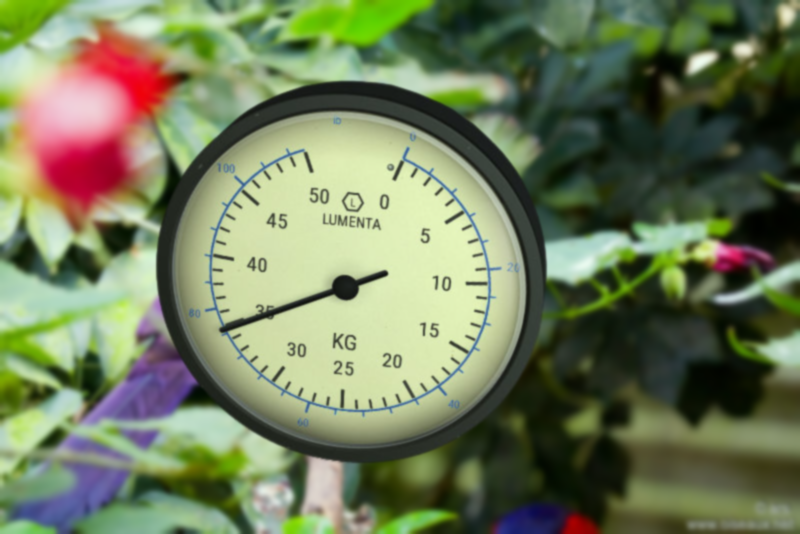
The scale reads 35 kg
